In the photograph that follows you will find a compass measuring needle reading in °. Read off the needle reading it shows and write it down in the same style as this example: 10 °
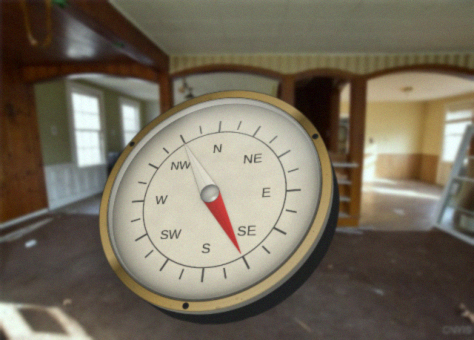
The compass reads 150 °
